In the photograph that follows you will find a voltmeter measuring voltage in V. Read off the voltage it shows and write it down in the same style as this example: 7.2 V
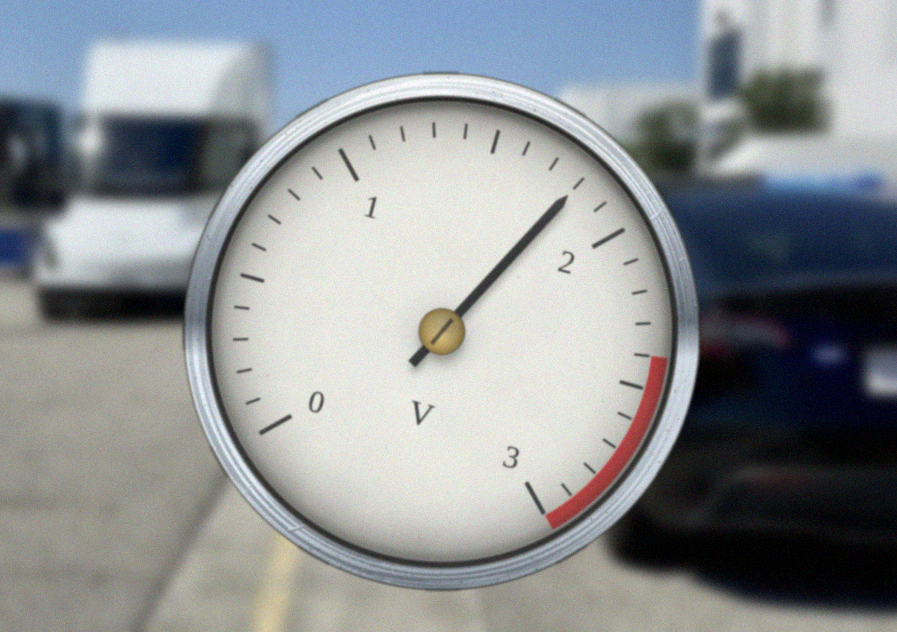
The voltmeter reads 1.8 V
